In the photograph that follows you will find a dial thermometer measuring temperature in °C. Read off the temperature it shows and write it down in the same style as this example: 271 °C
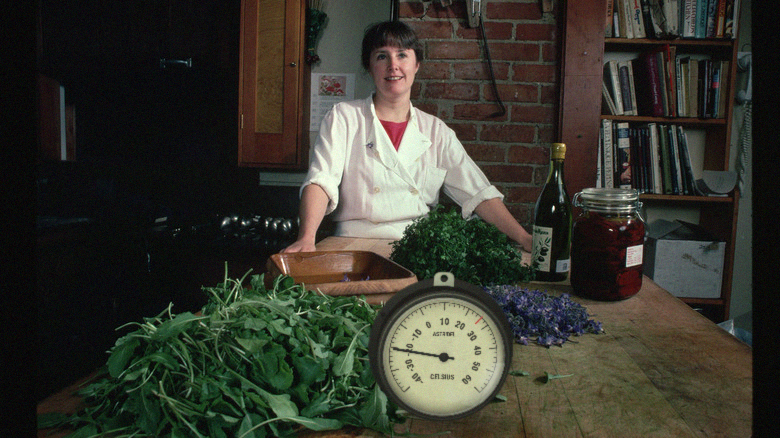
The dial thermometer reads -20 °C
